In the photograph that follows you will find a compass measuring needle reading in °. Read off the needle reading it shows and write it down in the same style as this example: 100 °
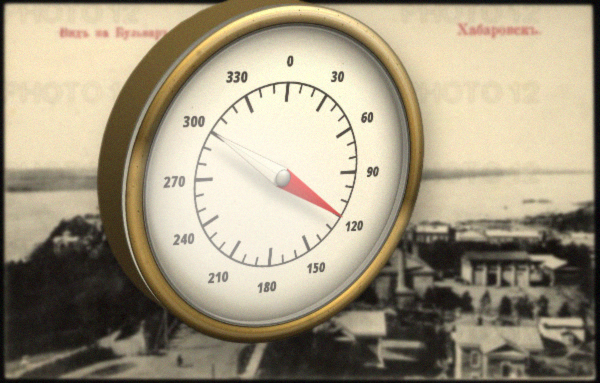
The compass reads 120 °
